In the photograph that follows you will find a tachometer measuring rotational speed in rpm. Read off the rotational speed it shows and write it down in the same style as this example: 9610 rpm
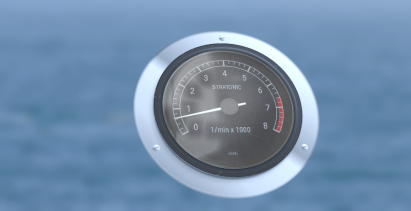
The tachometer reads 600 rpm
